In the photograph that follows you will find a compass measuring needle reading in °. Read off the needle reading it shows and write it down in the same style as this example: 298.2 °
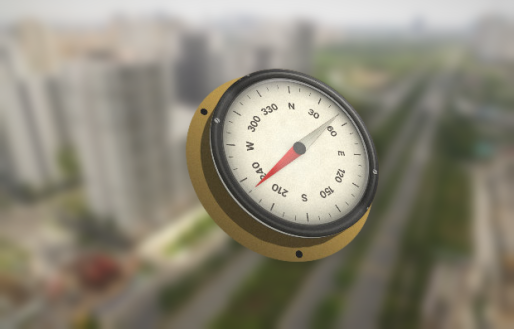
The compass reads 230 °
